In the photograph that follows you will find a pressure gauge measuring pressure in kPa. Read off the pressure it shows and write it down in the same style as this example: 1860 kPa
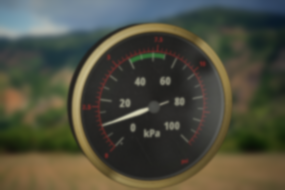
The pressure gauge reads 10 kPa
